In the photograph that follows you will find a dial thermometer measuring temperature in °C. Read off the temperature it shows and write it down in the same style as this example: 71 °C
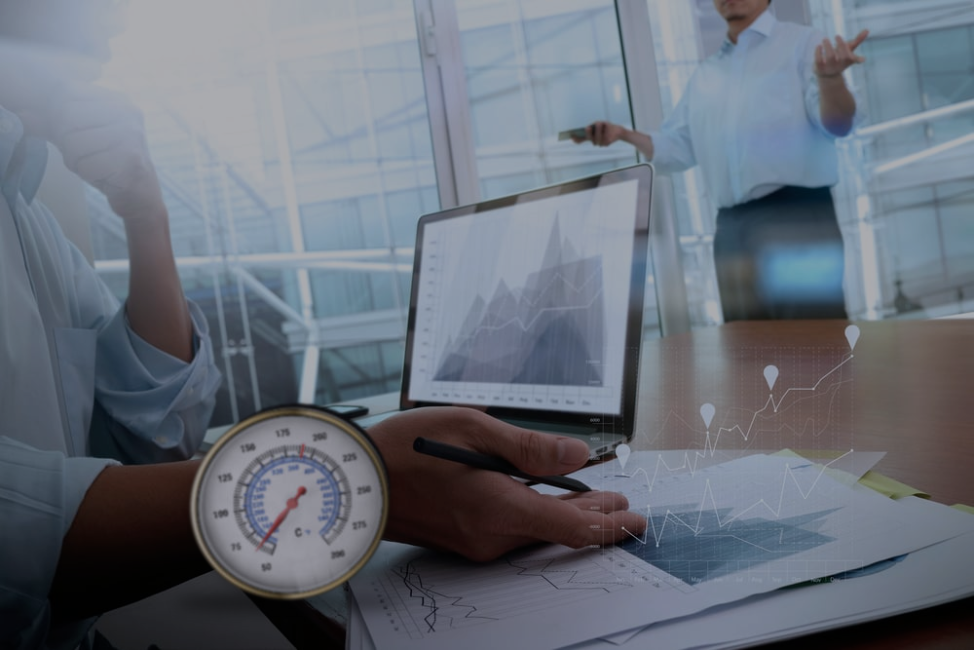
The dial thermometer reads 62.5 °C
